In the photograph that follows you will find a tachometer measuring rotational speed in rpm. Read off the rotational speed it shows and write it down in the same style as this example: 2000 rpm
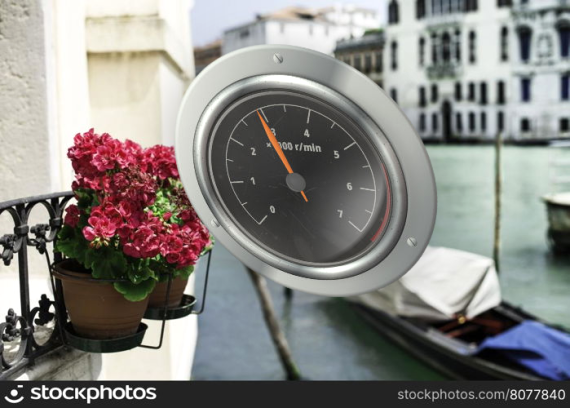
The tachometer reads 3000 rpm
